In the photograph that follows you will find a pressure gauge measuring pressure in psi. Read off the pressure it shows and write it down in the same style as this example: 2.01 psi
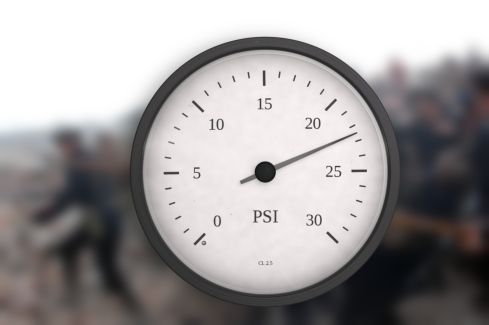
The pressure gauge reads 22.5 psi
